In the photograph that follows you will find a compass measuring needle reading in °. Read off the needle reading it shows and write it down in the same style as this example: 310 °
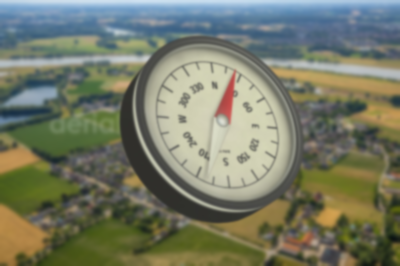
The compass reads 22.5 °
